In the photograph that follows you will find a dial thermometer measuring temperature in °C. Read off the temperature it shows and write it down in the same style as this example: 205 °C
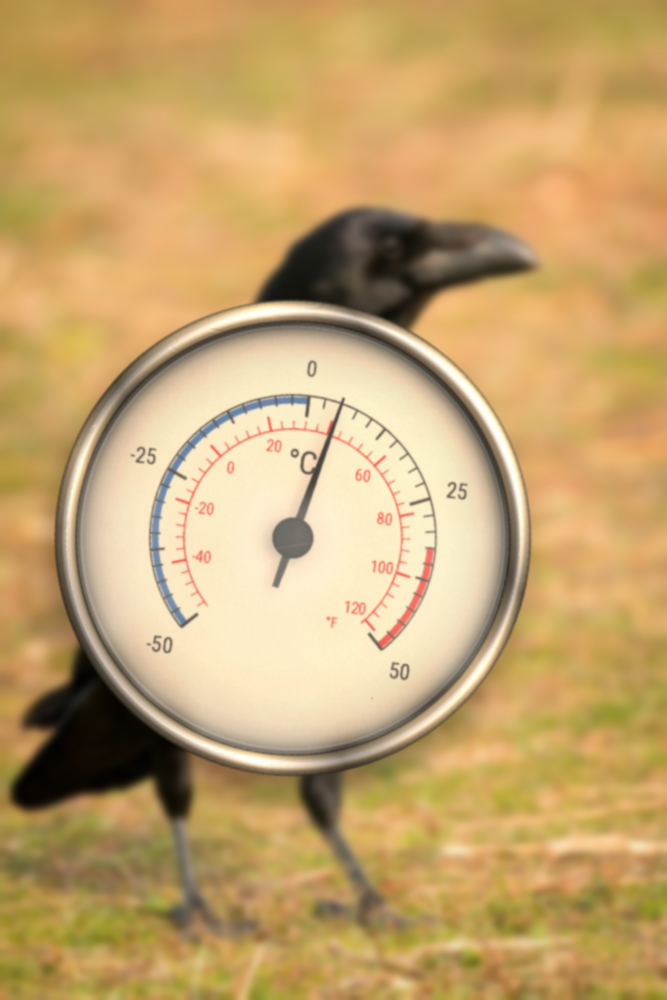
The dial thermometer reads 5 °C
